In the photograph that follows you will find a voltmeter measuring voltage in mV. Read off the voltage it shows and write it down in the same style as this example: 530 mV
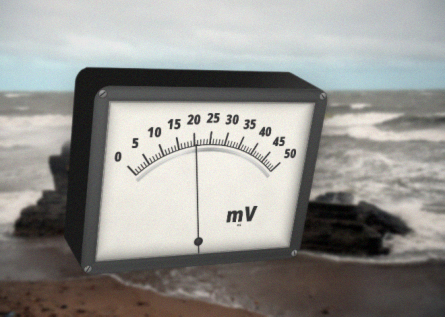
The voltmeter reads 20 mV
